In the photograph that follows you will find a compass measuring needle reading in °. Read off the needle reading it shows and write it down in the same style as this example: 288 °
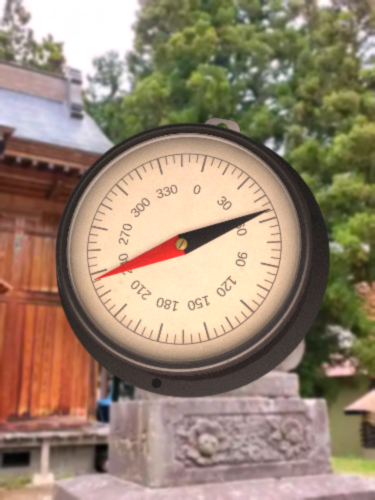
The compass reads 235 °
